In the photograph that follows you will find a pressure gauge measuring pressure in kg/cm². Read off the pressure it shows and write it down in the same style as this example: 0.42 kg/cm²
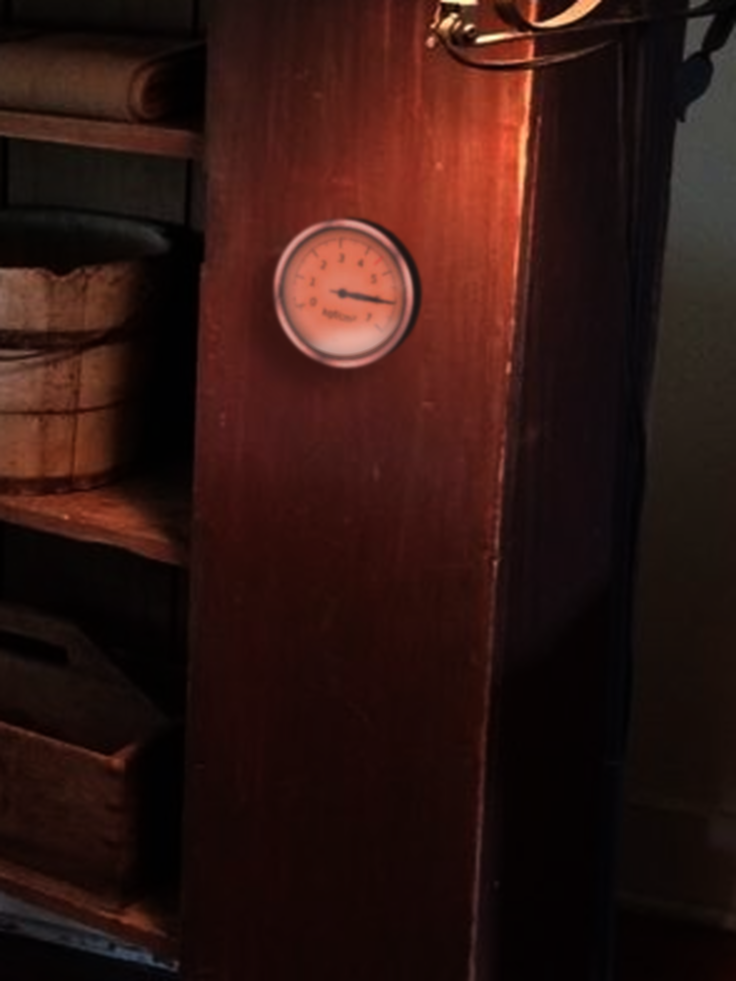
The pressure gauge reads 6 kg/cm²
